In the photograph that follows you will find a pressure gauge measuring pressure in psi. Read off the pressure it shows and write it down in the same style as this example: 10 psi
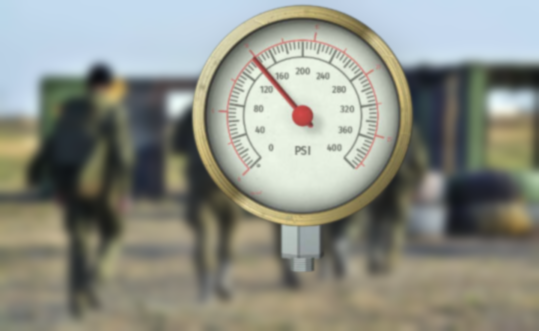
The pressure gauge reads 140 psi
